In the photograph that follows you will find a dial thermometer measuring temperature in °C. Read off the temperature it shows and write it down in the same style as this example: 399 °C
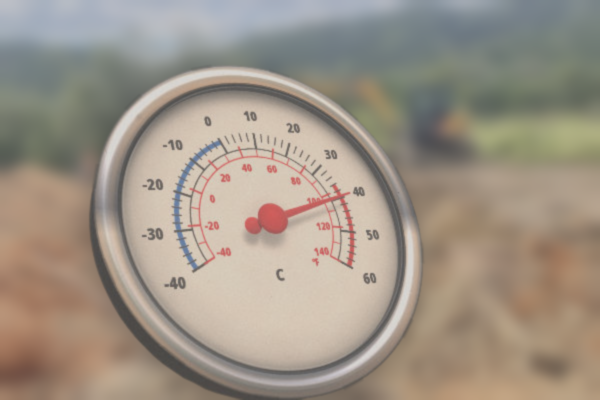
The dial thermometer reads 40 °C
